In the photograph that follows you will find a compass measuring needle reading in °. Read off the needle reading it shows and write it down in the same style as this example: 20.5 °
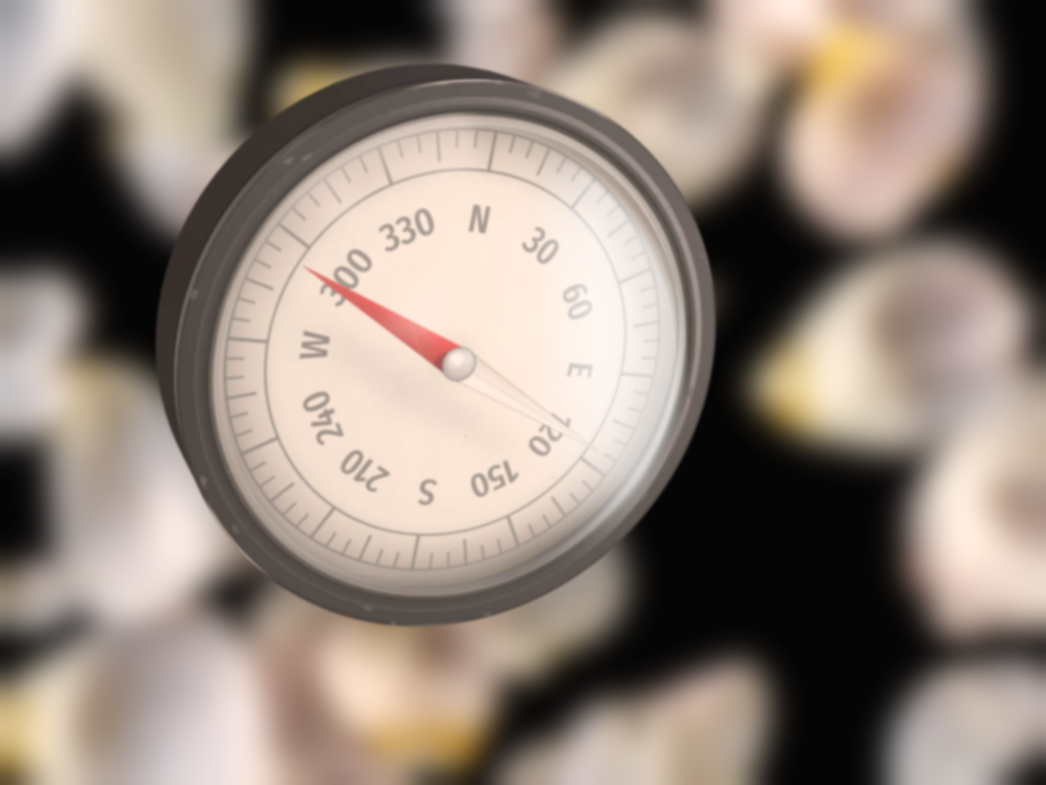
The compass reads 295 °
